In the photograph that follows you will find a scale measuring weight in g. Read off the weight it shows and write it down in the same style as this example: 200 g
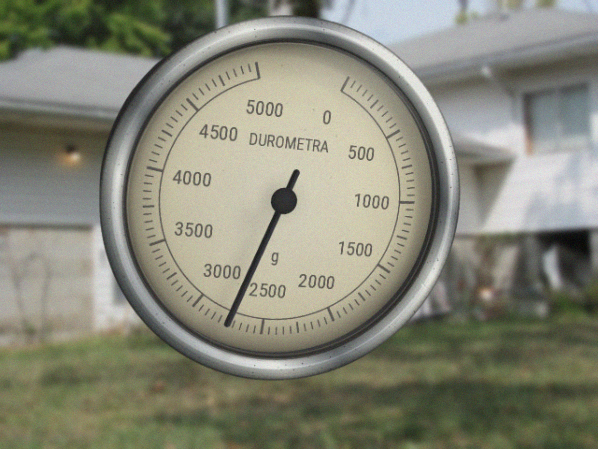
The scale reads 2750 g
